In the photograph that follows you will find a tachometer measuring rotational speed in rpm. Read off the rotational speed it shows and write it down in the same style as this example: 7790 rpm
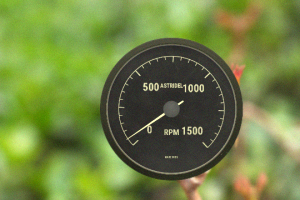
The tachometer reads 50 rpm
